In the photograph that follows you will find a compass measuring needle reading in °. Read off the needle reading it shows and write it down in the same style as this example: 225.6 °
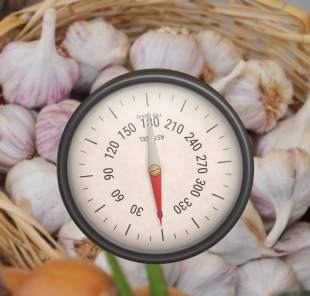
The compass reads 0 °
